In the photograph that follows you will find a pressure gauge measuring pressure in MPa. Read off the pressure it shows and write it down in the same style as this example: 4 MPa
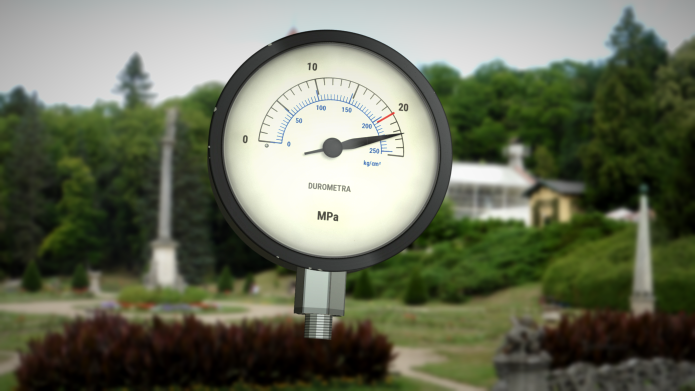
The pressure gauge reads 22.5 MPa
